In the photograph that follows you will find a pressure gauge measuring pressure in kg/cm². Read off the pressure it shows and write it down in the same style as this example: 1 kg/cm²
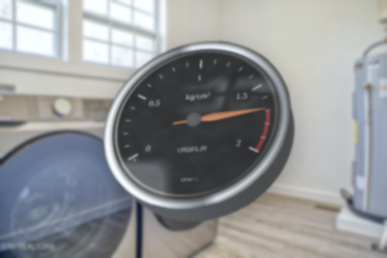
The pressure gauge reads 1.7 kg/cm²
